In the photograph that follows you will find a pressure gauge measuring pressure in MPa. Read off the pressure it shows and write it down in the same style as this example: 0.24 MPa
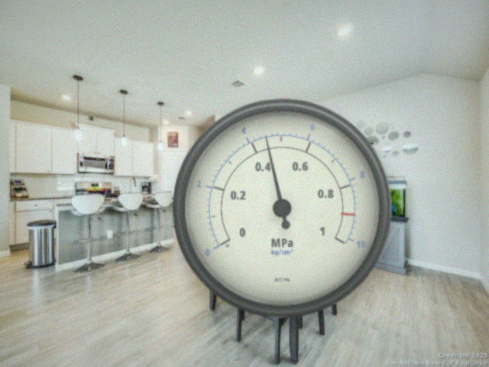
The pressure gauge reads 0.45 MPa
